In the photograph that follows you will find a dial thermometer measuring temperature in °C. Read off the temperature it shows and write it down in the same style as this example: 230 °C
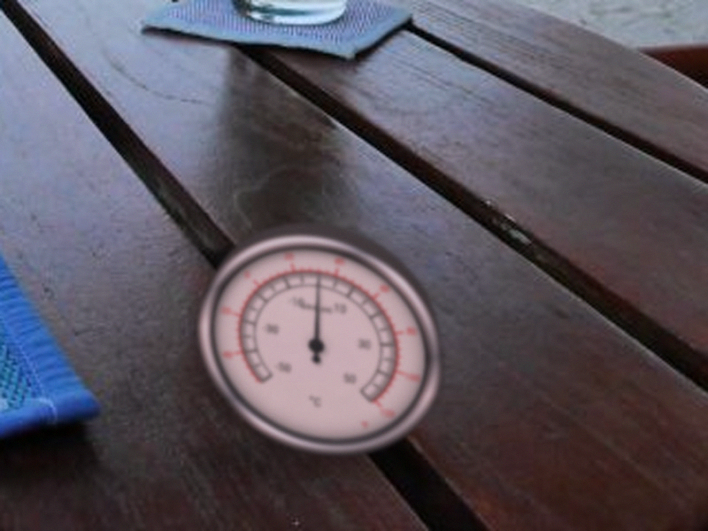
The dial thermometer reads 0 °C
